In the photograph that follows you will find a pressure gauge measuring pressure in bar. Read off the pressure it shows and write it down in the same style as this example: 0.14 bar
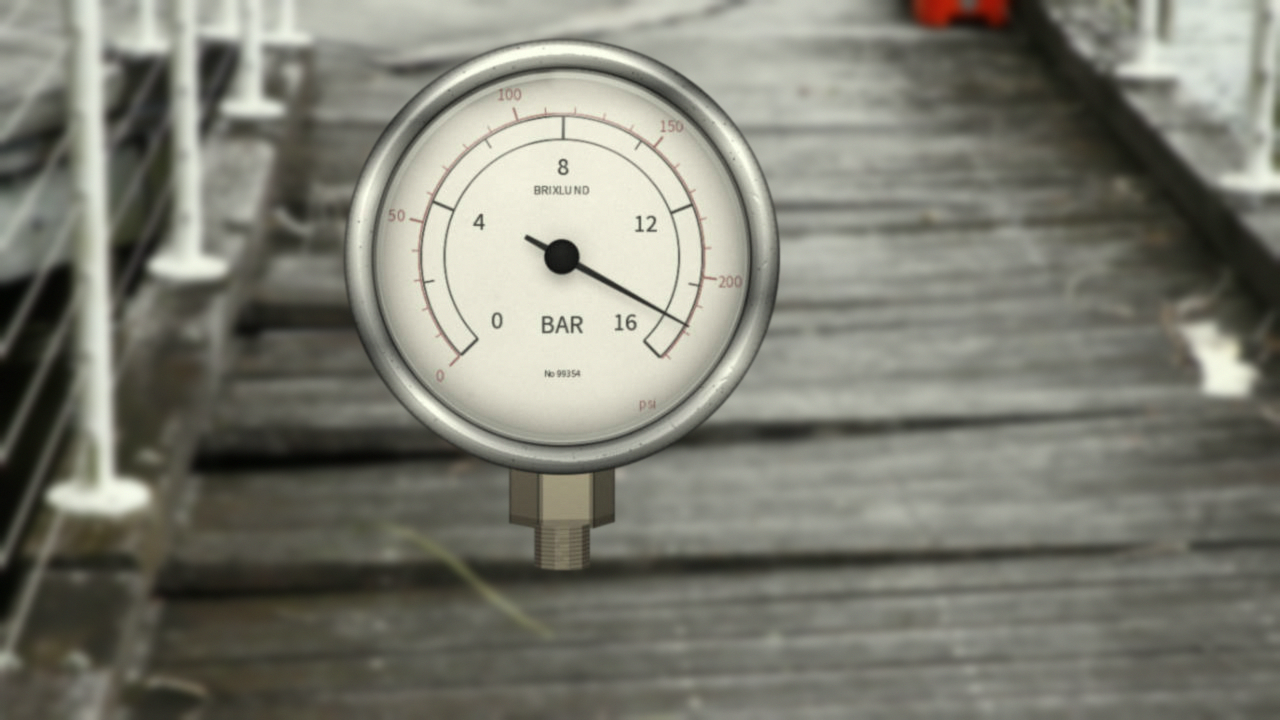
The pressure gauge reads 15 bar
